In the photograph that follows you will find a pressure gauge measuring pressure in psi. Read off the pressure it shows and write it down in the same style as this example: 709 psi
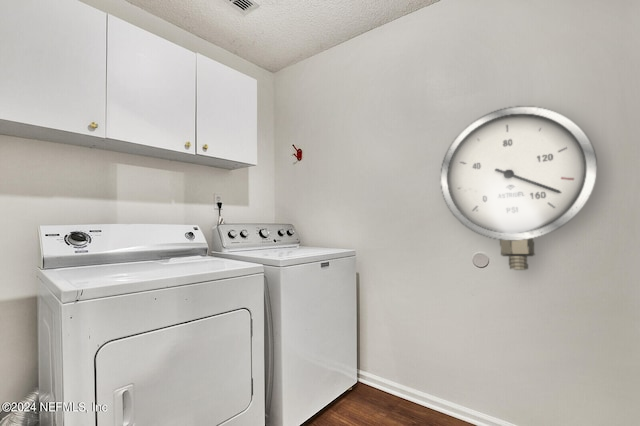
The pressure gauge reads 150 psi
